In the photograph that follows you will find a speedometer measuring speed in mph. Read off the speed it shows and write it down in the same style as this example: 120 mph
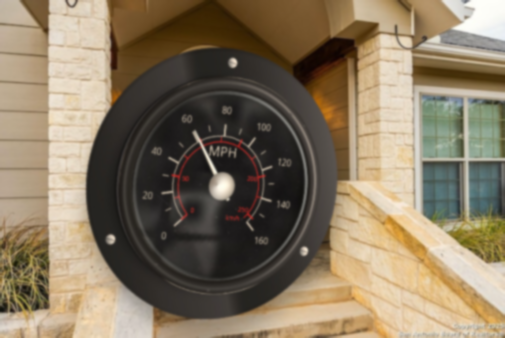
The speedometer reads 60 mph
